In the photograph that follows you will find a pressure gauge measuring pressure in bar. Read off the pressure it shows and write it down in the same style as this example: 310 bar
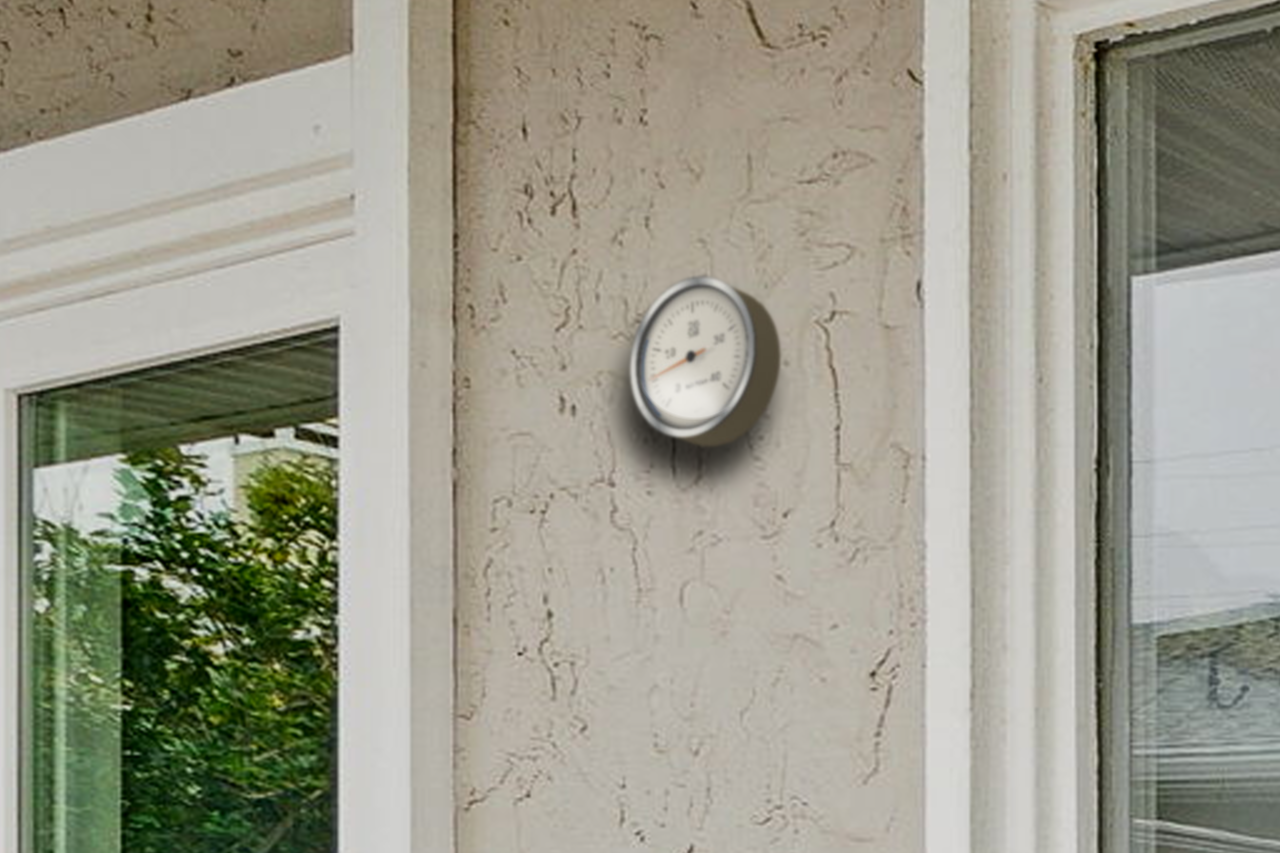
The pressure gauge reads 5 bar
